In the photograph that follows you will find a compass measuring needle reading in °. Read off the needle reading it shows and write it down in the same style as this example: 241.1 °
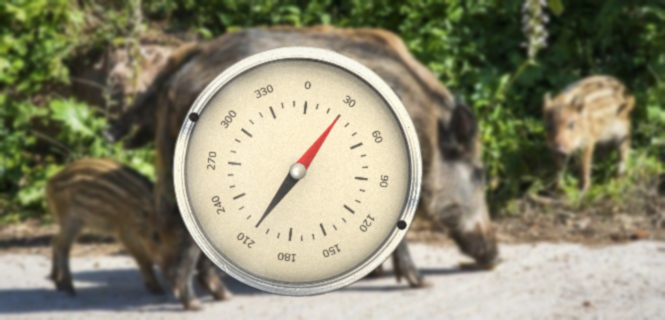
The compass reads 30 °
